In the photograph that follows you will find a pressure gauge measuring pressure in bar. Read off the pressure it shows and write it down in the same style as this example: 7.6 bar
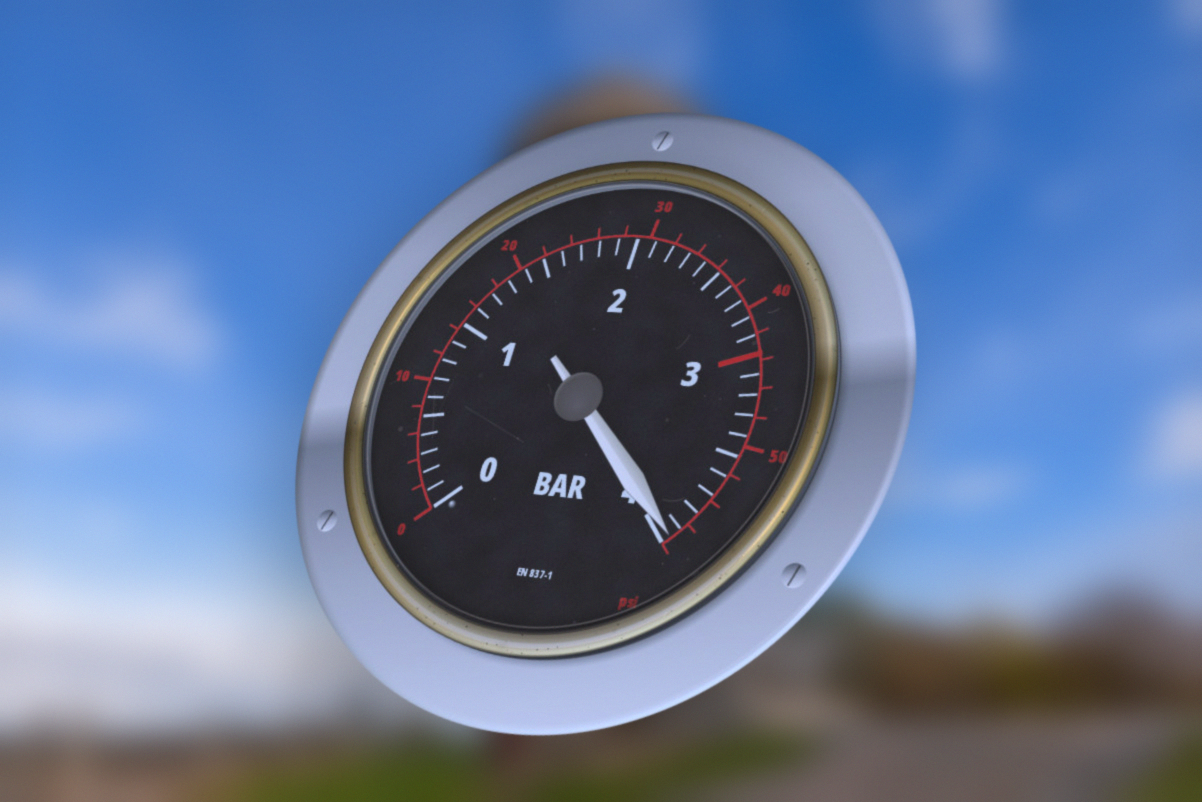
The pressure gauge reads 3.95 bar
